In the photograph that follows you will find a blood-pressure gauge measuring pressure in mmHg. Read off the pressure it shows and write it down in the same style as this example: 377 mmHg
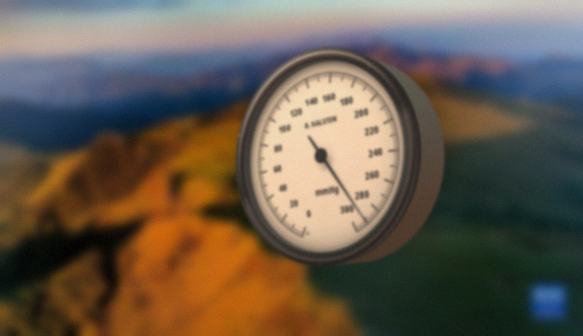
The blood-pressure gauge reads 290 mmHg
